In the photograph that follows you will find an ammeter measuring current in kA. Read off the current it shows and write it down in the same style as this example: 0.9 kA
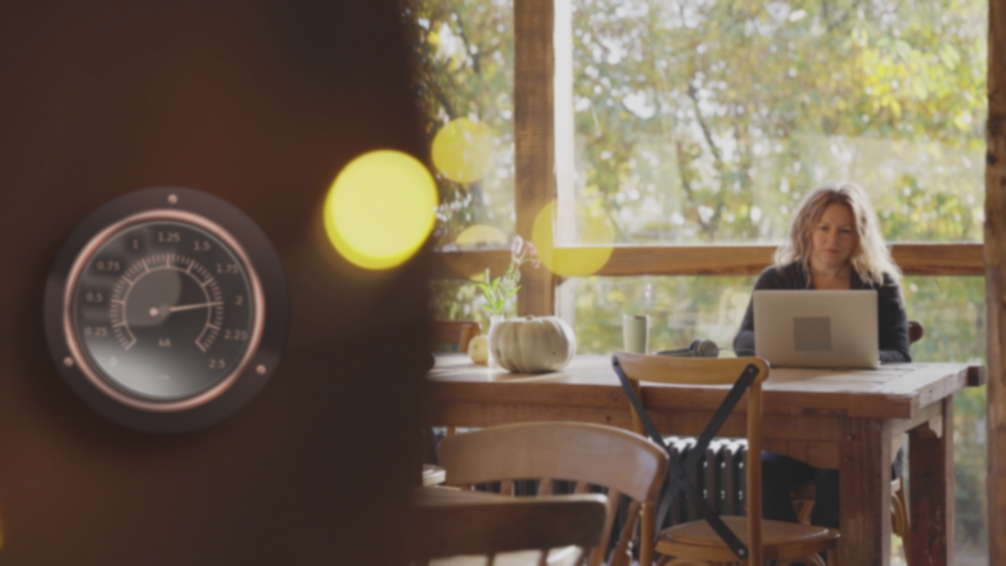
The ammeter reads 2 kA
